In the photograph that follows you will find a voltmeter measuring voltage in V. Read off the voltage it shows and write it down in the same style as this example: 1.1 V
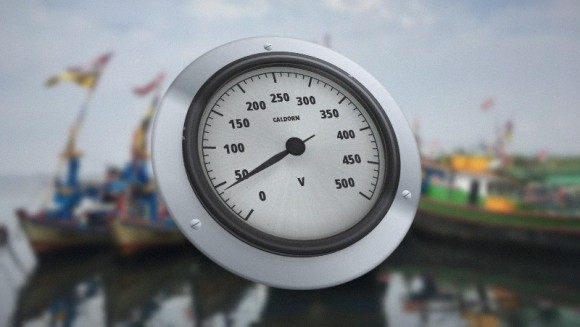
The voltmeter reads 40 V
